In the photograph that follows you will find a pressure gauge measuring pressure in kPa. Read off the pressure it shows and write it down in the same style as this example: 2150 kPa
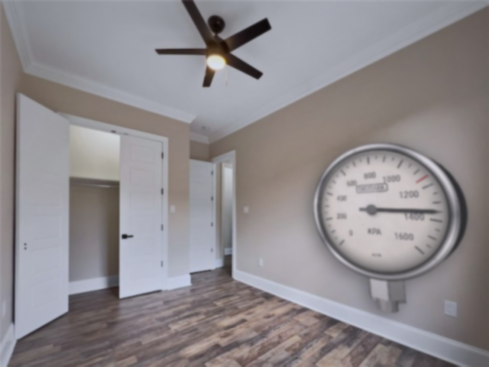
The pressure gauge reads 1350 kPa
